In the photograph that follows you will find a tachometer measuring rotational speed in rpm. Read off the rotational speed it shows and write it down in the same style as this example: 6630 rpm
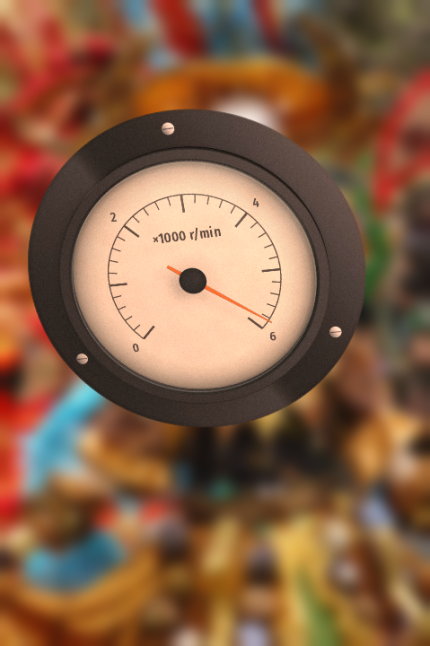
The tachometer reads 5800 rpm
